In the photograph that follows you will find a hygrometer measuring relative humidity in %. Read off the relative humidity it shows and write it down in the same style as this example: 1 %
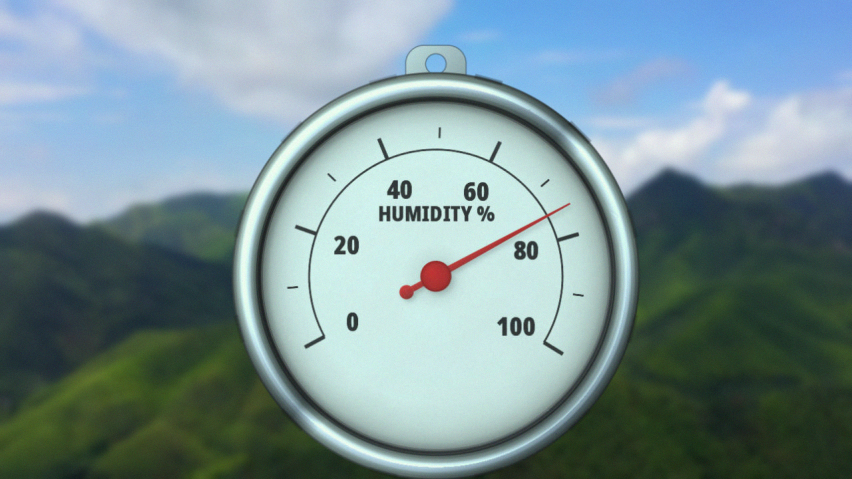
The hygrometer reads 75 %
